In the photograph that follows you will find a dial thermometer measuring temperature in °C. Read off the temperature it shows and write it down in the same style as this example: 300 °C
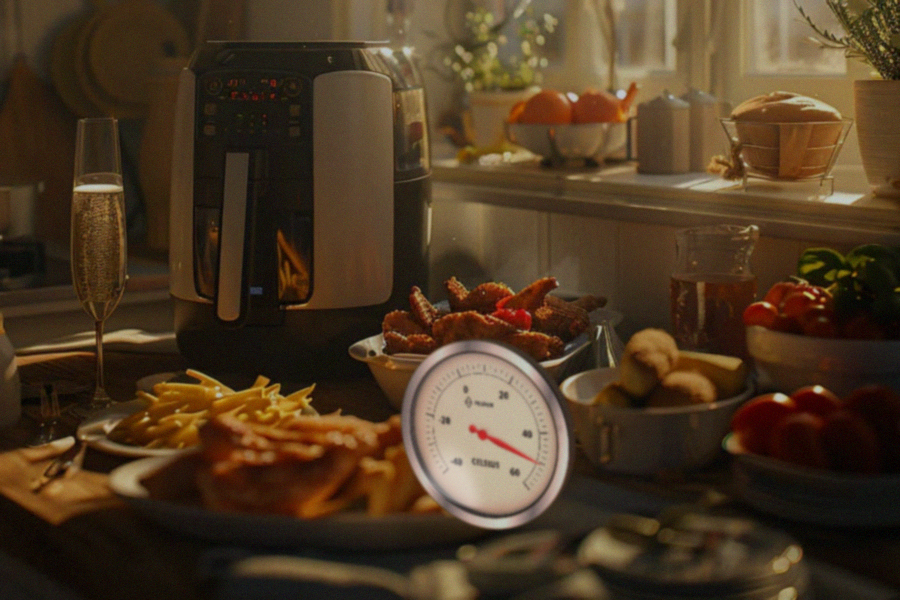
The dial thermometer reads 50 °C
